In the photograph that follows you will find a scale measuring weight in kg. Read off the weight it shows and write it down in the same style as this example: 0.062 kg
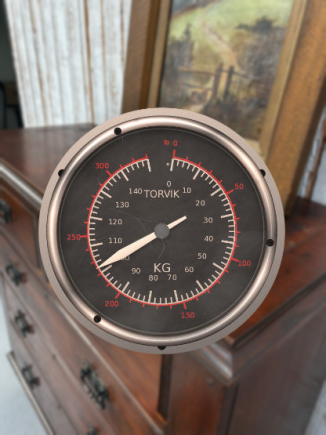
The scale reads 102 kg
